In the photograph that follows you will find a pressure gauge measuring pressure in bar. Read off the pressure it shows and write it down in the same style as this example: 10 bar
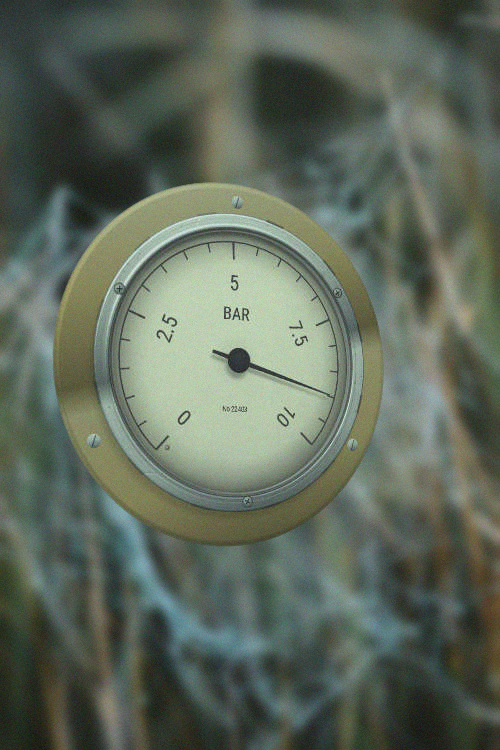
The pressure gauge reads 9 bar
